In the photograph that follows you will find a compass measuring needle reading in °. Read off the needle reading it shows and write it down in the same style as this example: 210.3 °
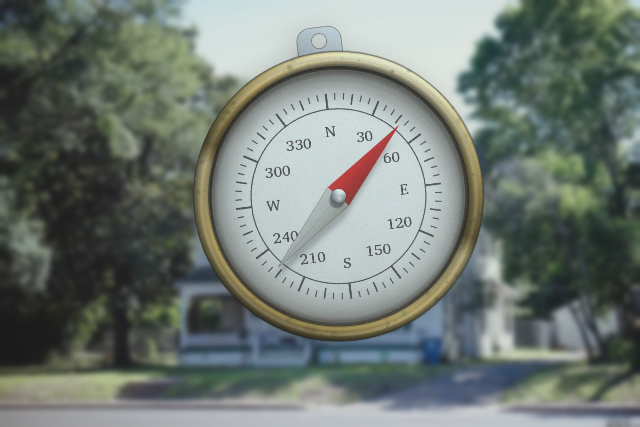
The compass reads 47.5 °
